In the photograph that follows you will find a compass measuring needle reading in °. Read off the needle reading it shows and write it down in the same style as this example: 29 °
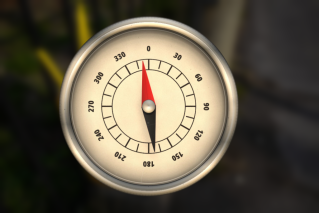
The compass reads 352.5 °
